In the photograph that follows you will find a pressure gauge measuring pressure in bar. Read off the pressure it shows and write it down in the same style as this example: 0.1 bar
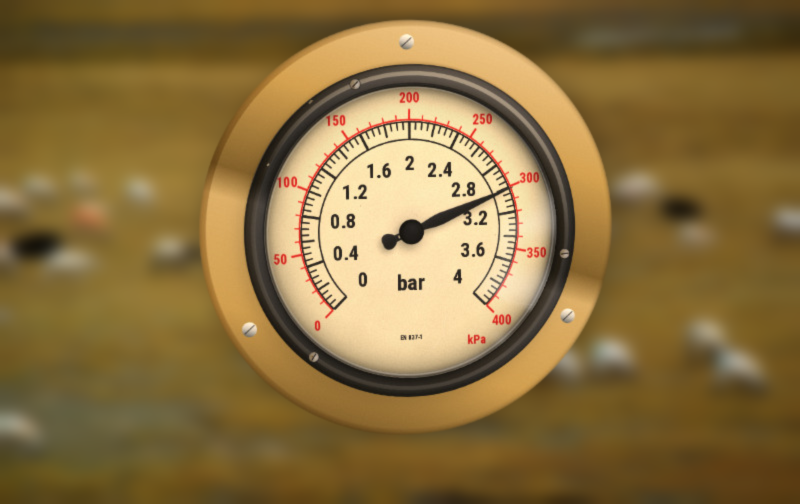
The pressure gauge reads 3 bar
